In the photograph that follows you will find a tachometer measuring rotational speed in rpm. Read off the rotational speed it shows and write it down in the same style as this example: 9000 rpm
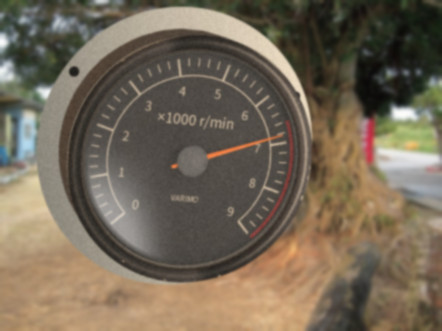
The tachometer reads 6800 rpm
